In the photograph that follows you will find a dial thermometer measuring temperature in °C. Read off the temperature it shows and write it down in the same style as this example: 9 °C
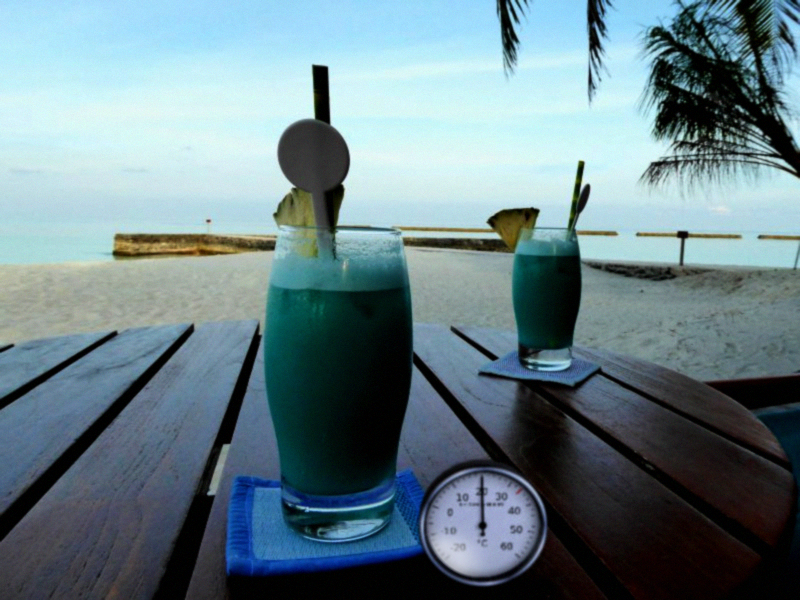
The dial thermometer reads 20 °C
